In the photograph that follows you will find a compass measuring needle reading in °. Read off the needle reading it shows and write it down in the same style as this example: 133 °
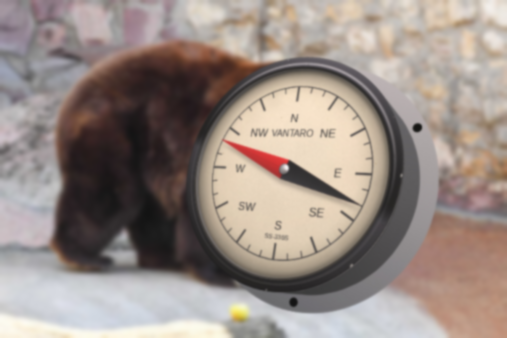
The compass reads 290 °
